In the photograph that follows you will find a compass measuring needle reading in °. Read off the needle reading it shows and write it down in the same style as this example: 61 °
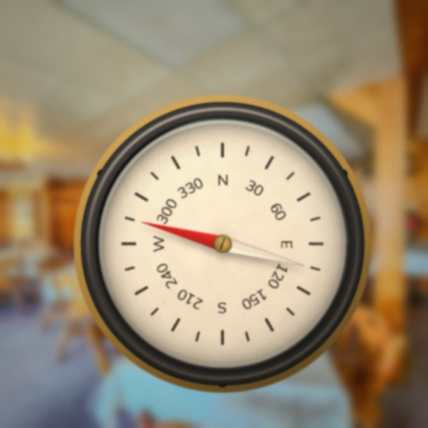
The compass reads 285 °
